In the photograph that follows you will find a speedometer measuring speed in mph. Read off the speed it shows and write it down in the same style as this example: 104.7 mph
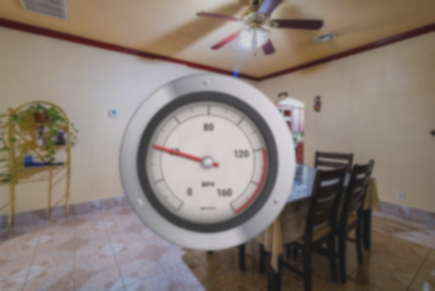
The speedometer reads 40 mph
